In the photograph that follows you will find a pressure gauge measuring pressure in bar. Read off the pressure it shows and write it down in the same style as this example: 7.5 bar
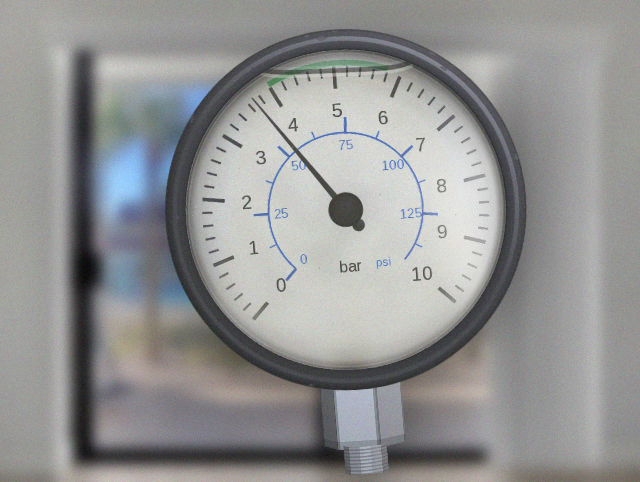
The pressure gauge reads 3.7 bar
